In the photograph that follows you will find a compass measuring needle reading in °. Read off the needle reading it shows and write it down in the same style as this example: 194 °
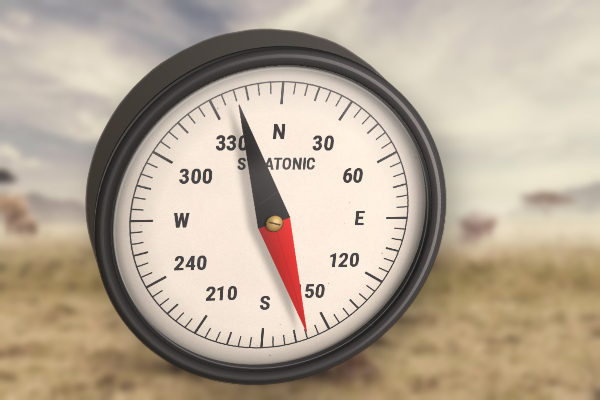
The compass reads 160 °
